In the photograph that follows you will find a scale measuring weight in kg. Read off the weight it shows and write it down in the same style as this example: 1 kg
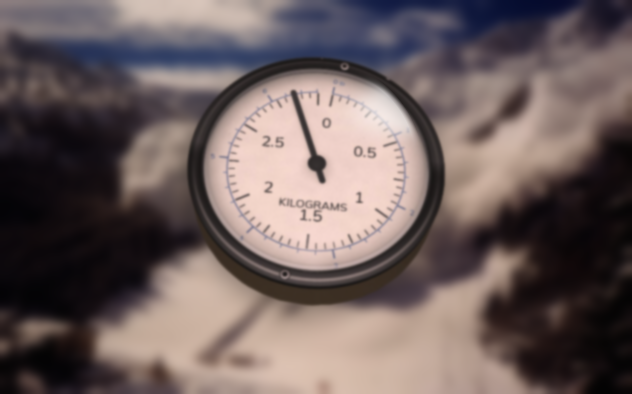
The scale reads 2.85 kg
